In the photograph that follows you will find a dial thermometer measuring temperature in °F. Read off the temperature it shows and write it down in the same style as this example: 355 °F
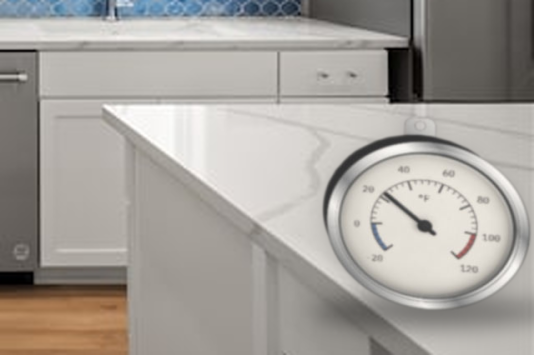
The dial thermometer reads 24 °F
